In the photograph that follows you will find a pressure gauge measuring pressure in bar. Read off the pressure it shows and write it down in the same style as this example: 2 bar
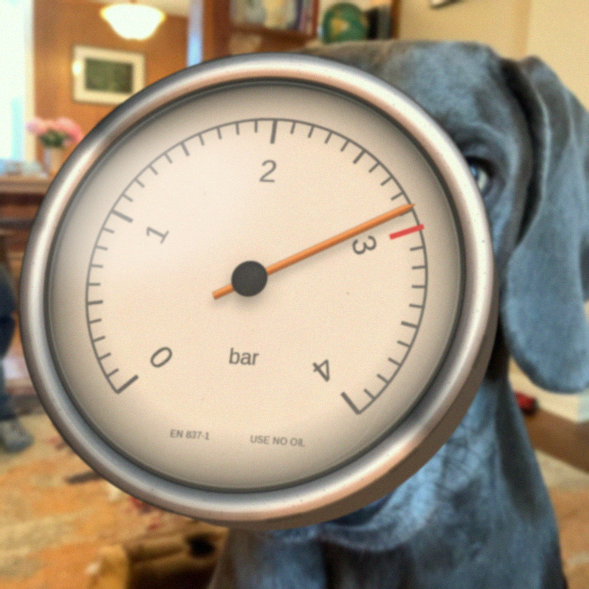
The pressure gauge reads 2.9 bar
